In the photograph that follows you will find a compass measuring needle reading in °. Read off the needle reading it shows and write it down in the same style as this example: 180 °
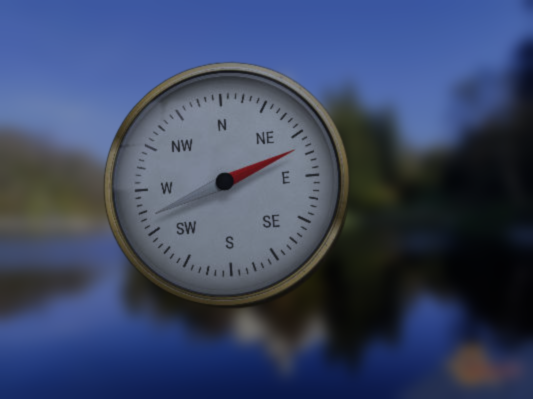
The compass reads 70 °
